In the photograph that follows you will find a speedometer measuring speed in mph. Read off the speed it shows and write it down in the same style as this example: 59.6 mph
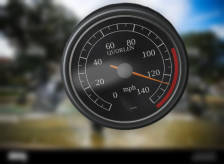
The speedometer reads 125 mph
